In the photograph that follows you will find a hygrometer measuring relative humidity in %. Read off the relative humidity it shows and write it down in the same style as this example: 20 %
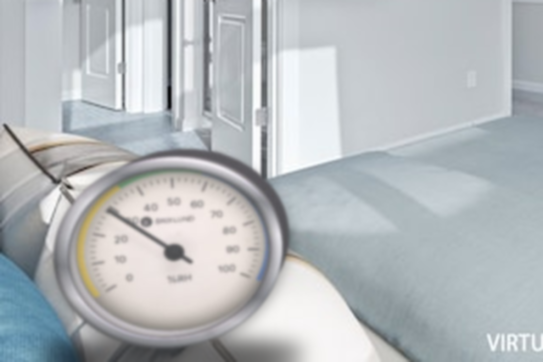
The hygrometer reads 30 %
